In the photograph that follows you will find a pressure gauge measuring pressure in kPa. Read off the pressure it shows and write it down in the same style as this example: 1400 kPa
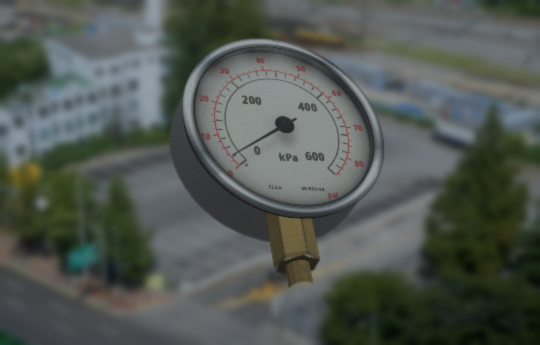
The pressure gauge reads 20 kPa
